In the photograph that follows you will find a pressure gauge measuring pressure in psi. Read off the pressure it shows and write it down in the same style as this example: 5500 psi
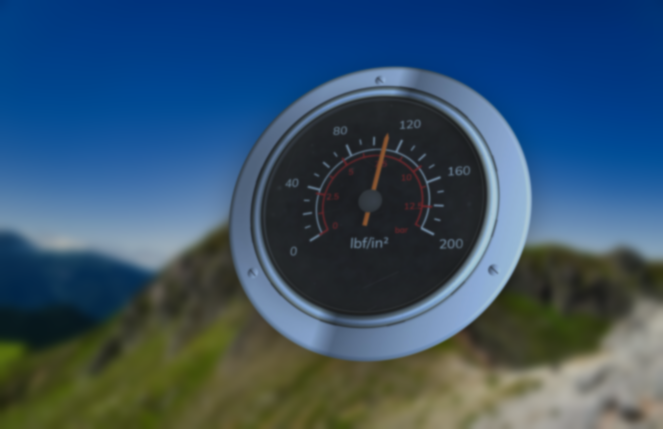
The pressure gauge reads 110 psi
